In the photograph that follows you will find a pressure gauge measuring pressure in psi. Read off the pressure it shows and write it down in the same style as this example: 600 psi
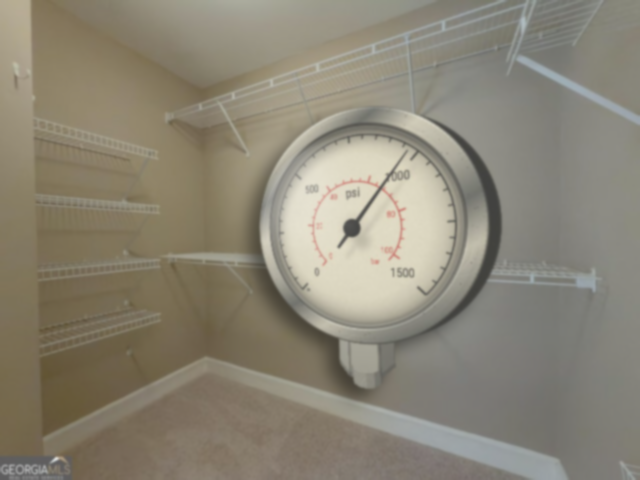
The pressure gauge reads 975 psi
